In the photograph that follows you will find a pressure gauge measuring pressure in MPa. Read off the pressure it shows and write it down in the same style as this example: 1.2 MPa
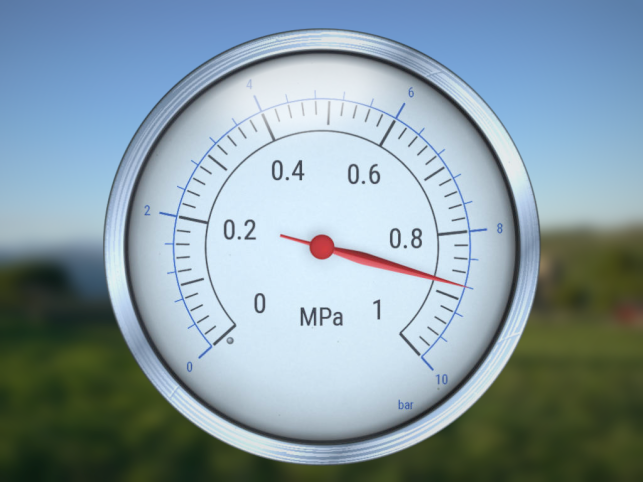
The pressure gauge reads 0.88 MPa
